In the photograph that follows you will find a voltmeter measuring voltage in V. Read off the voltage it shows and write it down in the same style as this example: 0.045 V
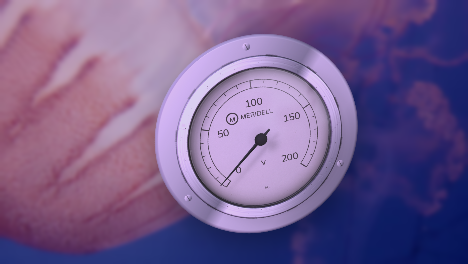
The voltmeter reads 5 V
